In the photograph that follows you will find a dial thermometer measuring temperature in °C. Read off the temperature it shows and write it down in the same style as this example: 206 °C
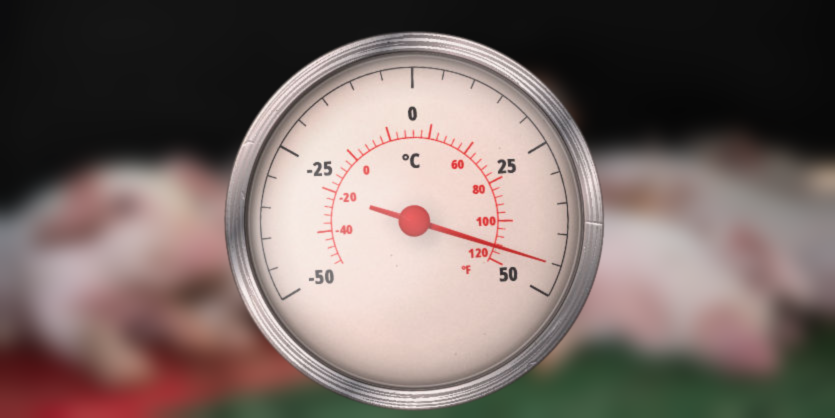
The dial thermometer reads 45 °C
